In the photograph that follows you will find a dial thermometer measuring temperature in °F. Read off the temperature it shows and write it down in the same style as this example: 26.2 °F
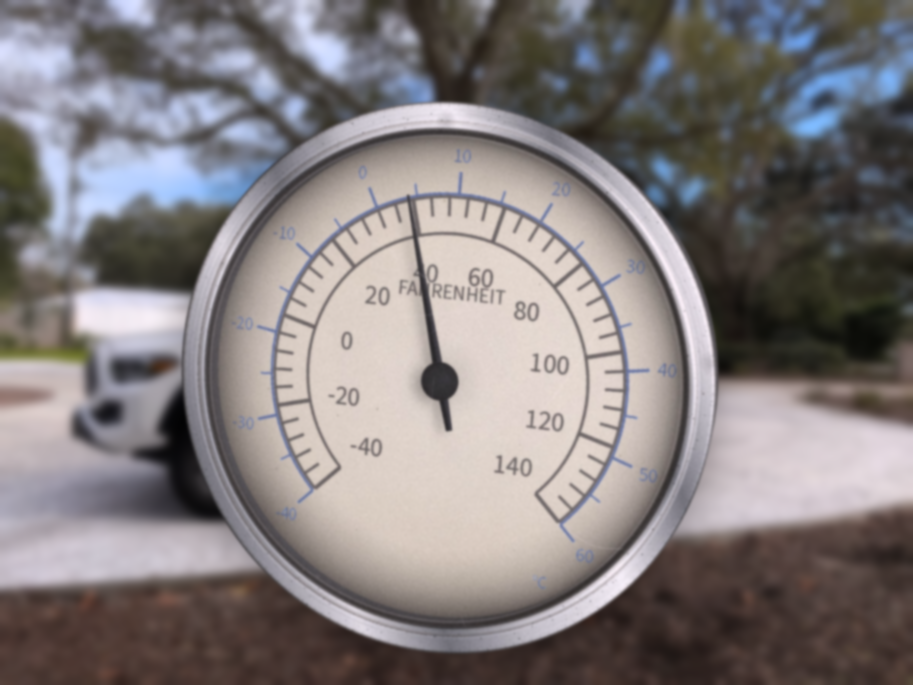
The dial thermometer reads 40 °F
